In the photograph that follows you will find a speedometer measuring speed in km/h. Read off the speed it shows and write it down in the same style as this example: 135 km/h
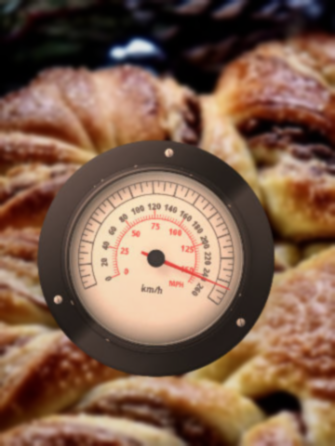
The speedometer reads 245 km/h
